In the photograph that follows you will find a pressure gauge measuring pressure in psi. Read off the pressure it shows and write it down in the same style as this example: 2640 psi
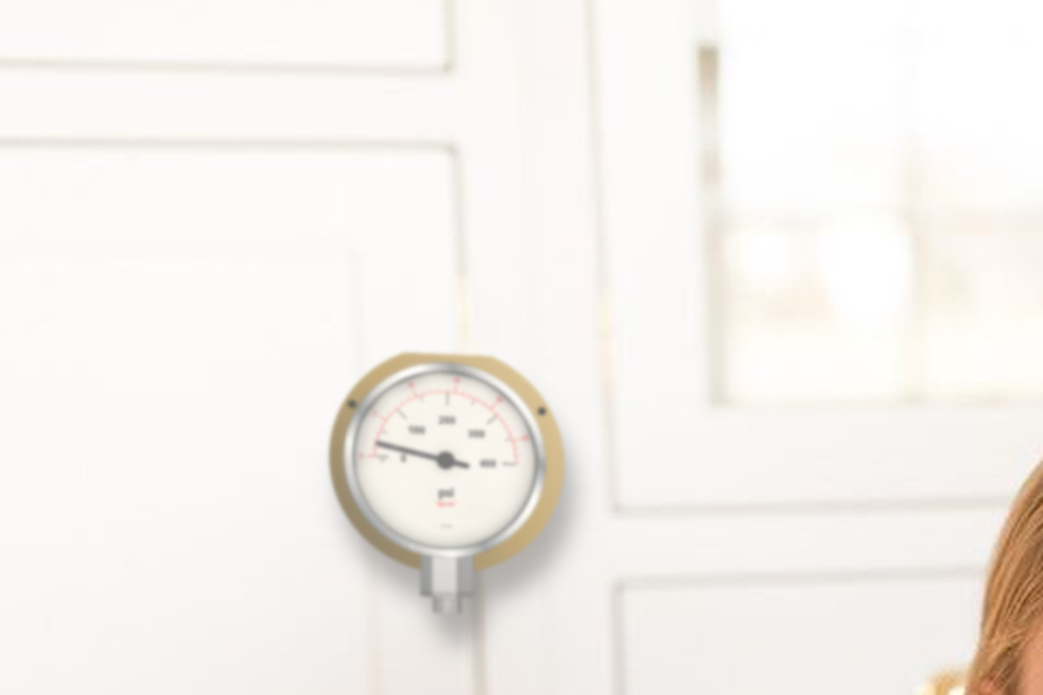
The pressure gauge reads 25 psi
